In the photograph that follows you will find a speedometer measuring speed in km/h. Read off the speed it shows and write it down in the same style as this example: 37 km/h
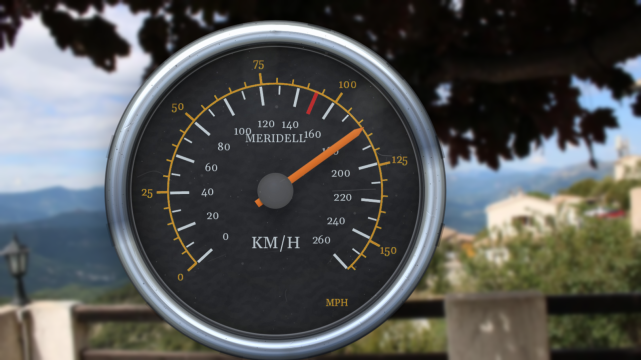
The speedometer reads 180 km/h
